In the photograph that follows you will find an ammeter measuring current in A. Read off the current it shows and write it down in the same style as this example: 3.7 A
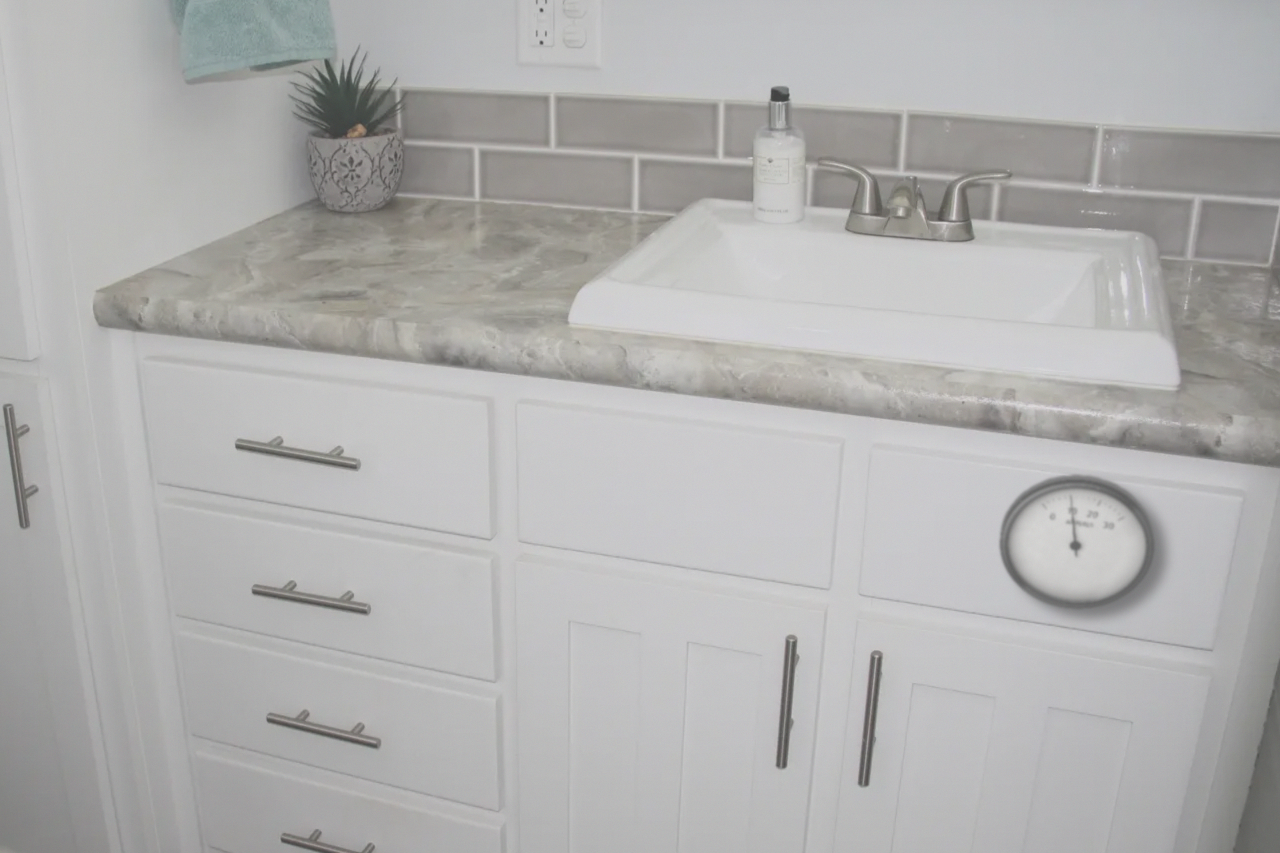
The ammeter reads 10 A
